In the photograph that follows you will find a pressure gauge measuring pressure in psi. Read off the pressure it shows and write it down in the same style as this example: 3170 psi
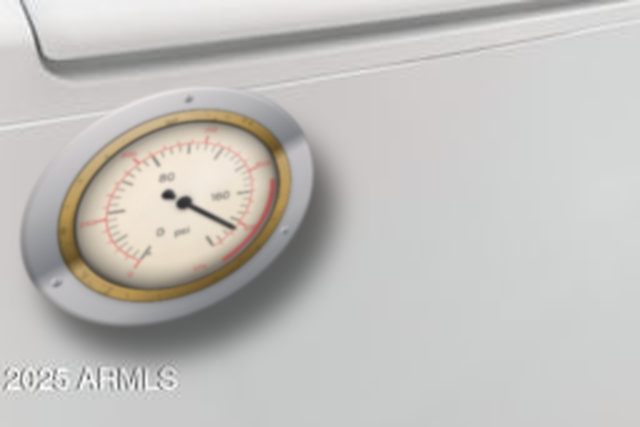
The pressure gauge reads 185 psi
